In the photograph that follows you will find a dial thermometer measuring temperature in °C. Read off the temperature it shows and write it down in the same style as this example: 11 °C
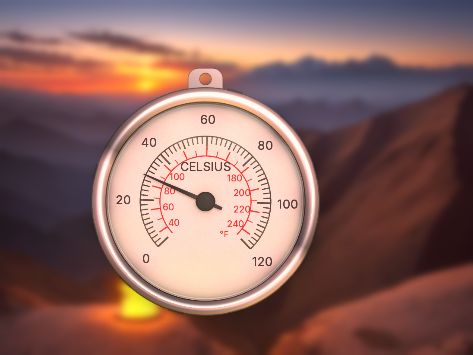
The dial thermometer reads 30 °C
